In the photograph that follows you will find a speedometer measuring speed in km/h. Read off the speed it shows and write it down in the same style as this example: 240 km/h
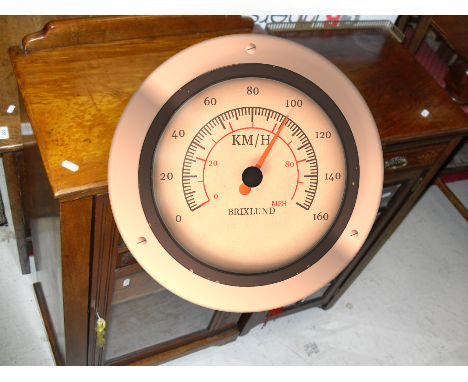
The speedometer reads 100 km/h
